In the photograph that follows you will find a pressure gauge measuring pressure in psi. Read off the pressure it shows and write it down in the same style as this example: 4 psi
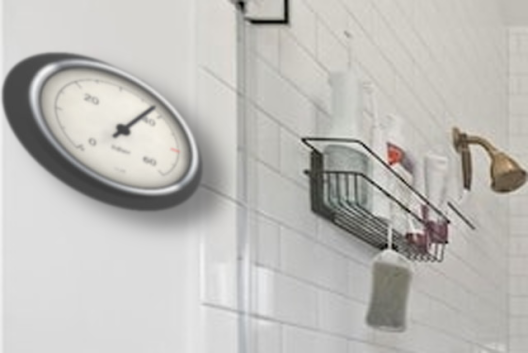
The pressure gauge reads 37.5 psi
